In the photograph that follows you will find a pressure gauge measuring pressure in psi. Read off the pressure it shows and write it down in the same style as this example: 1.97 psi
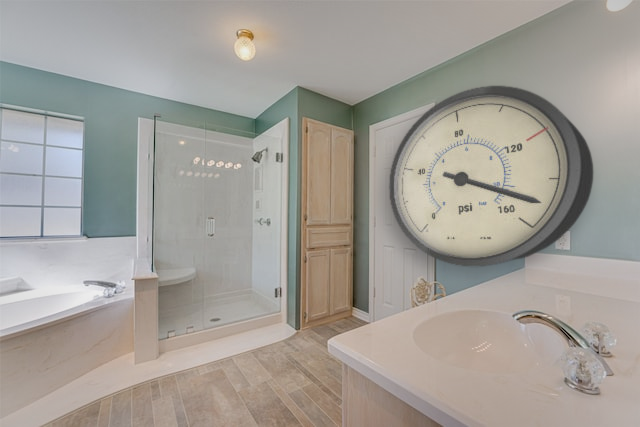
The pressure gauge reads 150 psi
